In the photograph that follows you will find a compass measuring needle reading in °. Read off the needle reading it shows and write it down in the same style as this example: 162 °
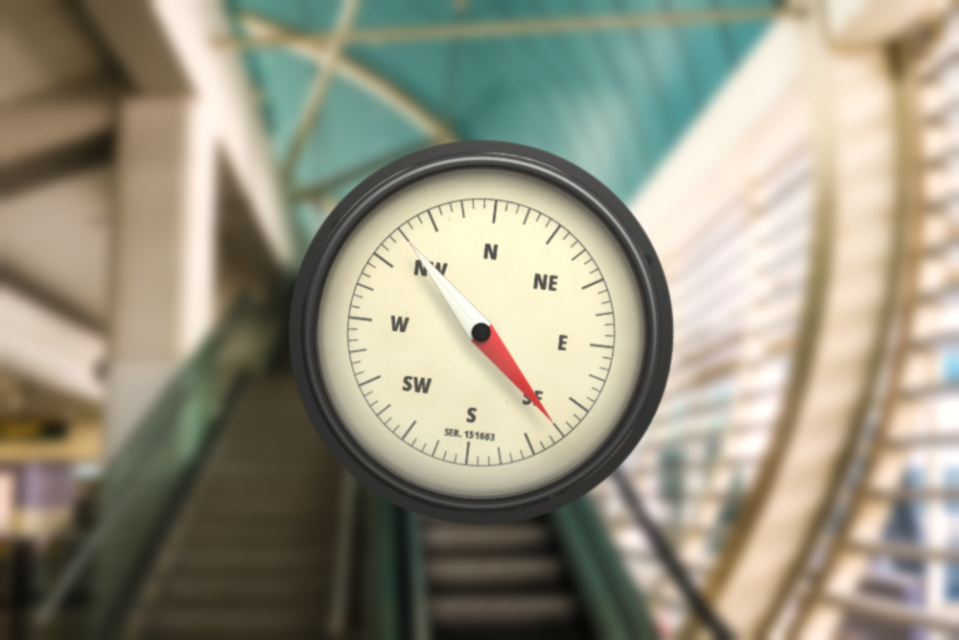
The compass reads 135 °
